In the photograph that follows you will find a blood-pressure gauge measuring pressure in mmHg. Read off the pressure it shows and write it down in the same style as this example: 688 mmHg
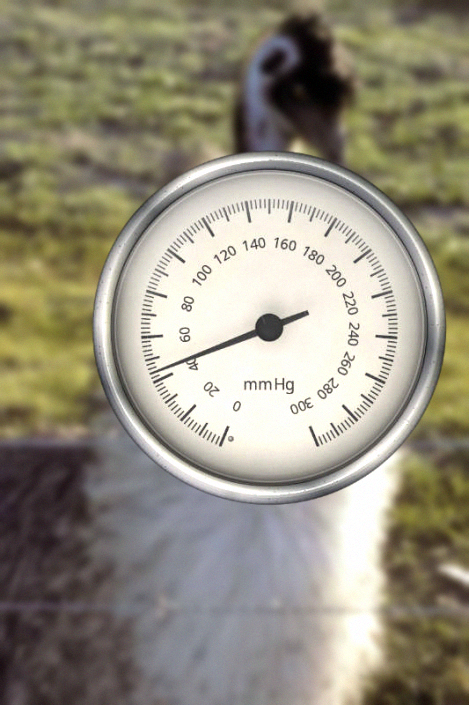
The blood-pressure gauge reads 44 mmHg
